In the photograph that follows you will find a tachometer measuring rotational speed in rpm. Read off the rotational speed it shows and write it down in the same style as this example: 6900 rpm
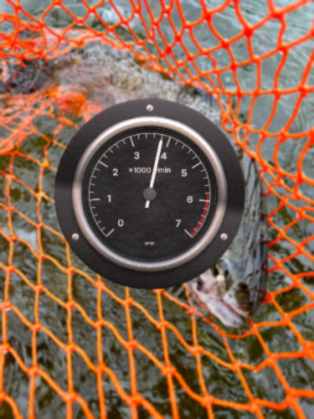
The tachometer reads 3800 rpm
